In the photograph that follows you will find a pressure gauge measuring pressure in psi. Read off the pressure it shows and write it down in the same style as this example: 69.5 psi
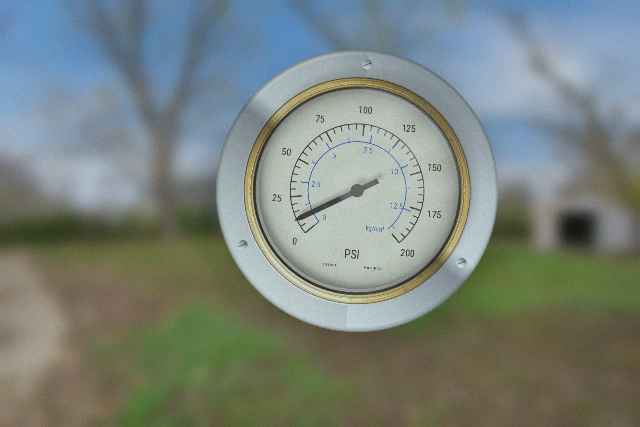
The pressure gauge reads 10 psi
